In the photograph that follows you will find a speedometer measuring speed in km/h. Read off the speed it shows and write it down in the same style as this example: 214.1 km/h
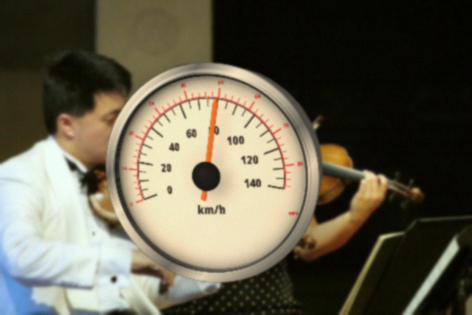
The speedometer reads 80 km/h
